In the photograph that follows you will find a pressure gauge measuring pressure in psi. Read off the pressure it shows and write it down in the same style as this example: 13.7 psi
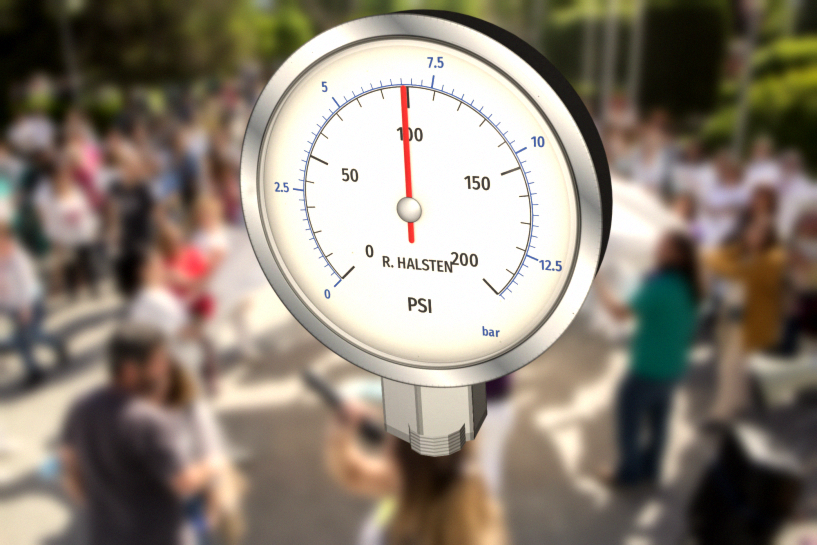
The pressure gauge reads 100 psi
